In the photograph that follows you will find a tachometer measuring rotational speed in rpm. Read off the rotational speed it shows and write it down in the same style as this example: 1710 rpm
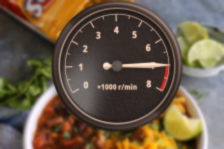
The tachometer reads 7000 rpm
